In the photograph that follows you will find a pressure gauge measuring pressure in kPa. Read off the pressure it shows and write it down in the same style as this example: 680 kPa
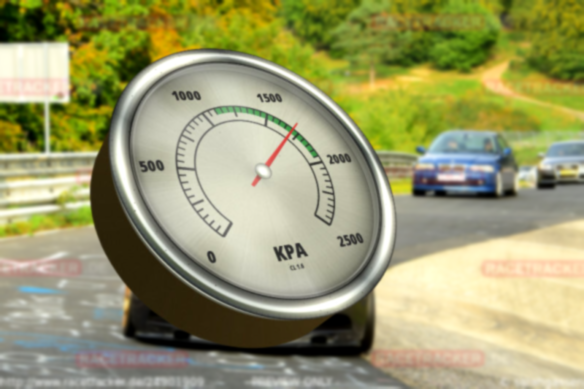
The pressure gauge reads 1700 kPa
